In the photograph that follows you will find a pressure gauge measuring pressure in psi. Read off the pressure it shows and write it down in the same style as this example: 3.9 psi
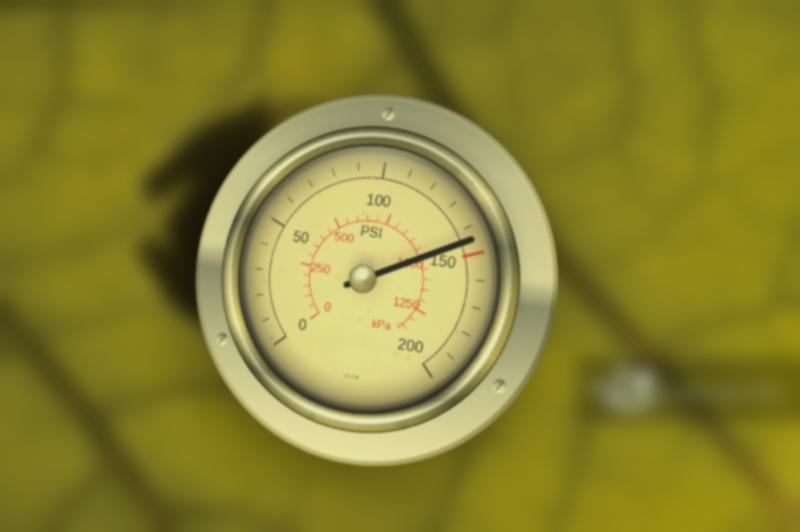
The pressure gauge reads 145 psi
